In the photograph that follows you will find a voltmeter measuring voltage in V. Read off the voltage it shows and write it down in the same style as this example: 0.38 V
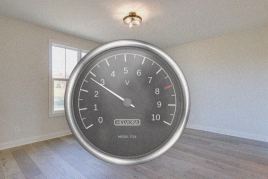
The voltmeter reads 2.75 V
